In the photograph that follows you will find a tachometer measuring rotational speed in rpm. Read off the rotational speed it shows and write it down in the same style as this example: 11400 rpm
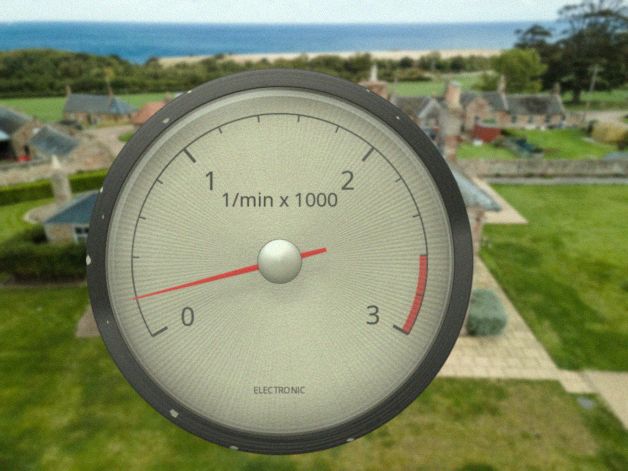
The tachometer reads 200 rpm
